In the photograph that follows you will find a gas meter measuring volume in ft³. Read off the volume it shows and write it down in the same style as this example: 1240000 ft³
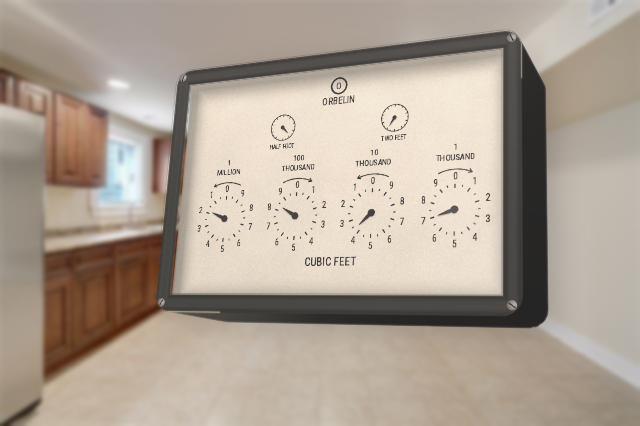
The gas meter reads 183700 ft³
